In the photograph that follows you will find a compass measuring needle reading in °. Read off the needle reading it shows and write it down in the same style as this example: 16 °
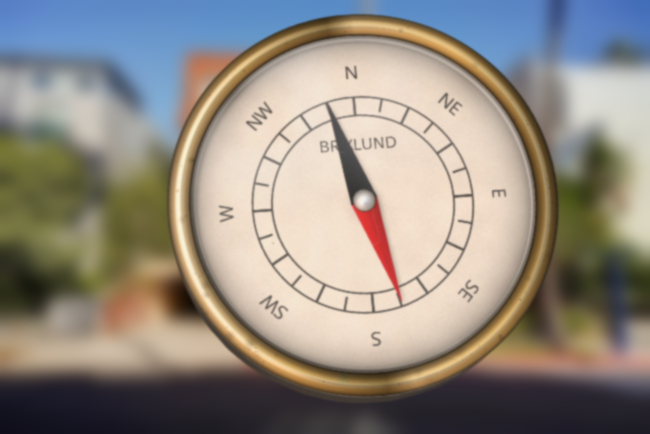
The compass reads 165 °
